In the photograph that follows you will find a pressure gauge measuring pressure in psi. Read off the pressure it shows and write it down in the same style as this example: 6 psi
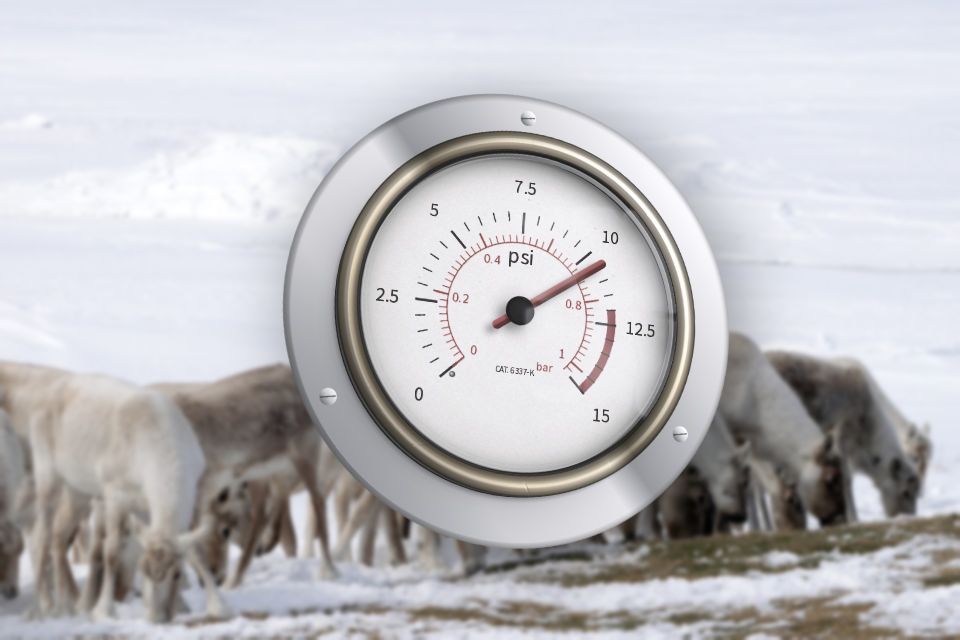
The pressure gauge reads 10.5 psi
